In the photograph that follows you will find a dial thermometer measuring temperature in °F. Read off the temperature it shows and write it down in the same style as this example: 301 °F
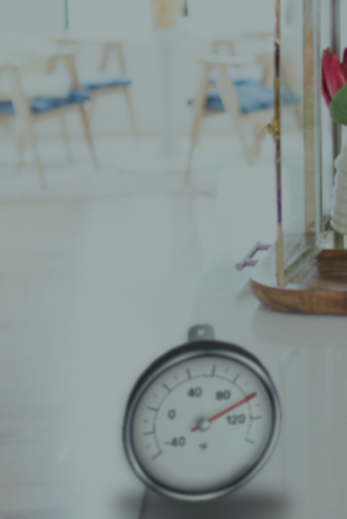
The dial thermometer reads 100 °F
